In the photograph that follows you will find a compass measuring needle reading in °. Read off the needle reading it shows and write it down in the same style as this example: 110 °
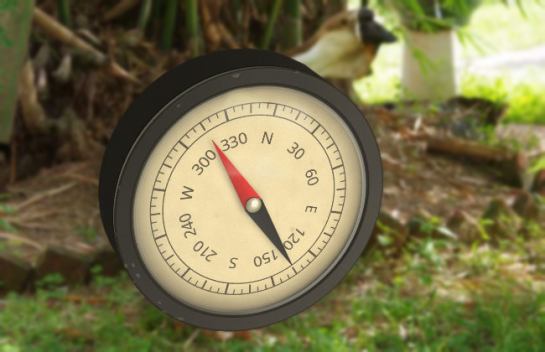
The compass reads 315 °
